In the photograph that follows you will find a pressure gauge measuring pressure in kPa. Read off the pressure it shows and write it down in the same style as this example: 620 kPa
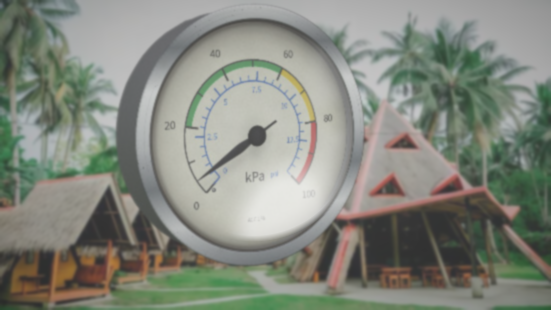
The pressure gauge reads 5 kPa
